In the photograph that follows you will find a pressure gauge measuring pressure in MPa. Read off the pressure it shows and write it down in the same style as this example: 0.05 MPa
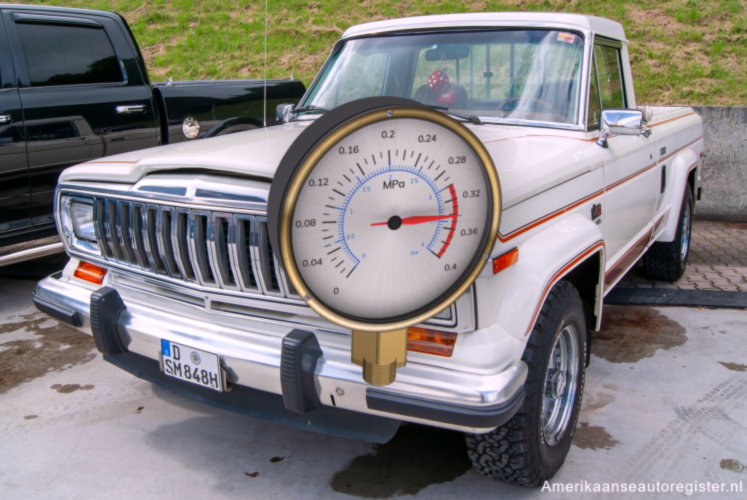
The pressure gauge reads 0.34 MPa
